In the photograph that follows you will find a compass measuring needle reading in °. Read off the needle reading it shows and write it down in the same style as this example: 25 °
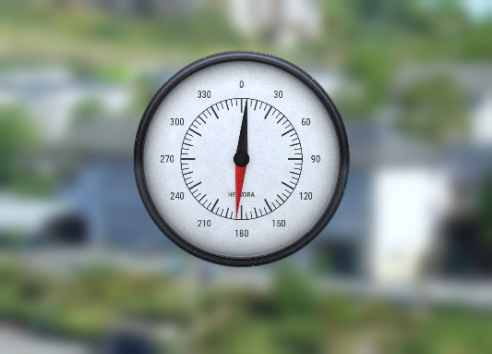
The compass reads 185 °
